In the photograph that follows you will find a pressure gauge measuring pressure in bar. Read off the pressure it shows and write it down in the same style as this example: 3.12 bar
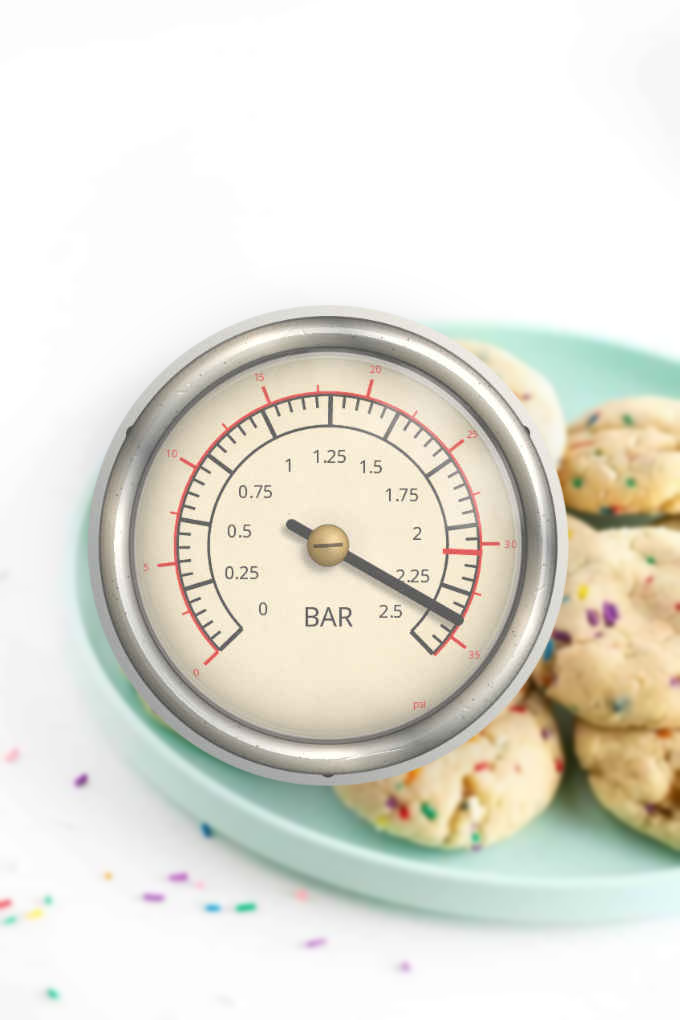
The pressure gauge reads 2.35 bar
